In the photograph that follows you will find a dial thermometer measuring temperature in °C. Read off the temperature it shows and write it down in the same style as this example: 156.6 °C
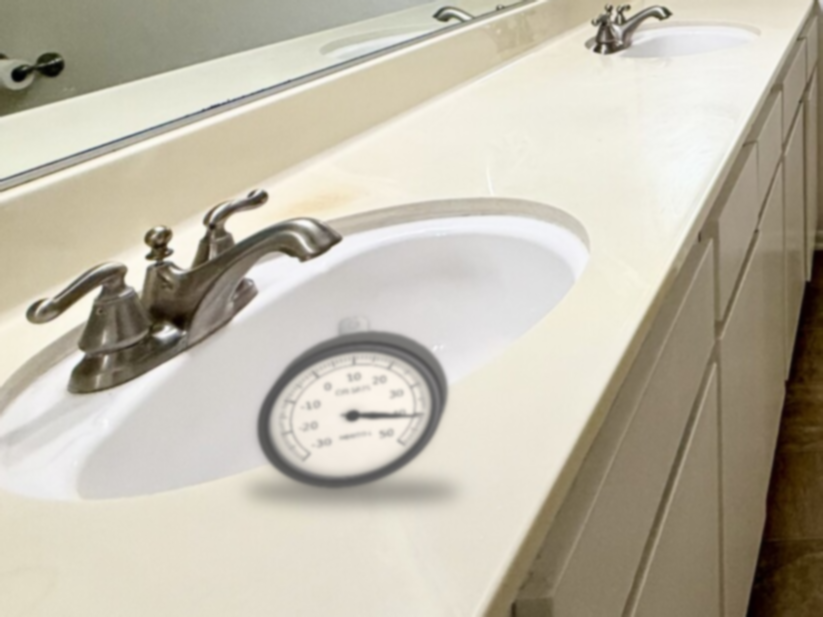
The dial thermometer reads 40 °C
